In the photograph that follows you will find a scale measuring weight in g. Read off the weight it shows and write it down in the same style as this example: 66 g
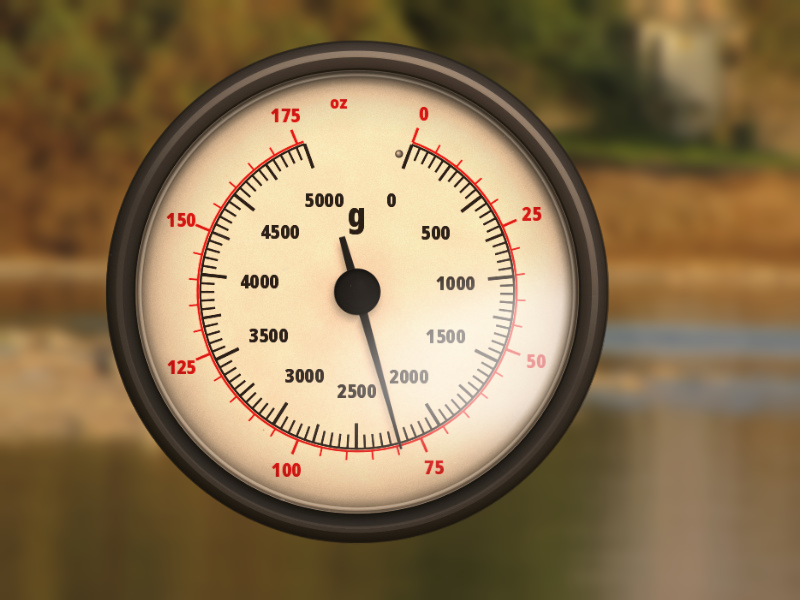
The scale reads 2250 g
